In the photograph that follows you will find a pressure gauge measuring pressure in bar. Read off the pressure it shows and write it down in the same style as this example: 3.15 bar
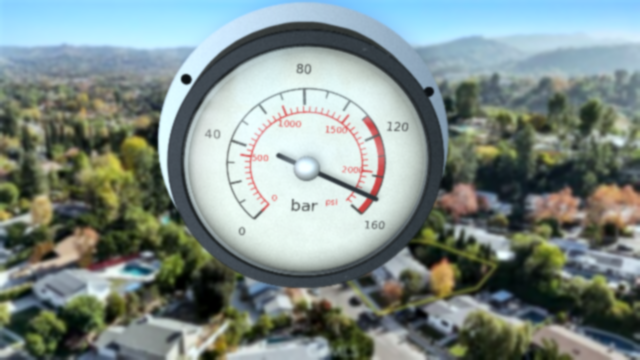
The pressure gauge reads 150 bar
